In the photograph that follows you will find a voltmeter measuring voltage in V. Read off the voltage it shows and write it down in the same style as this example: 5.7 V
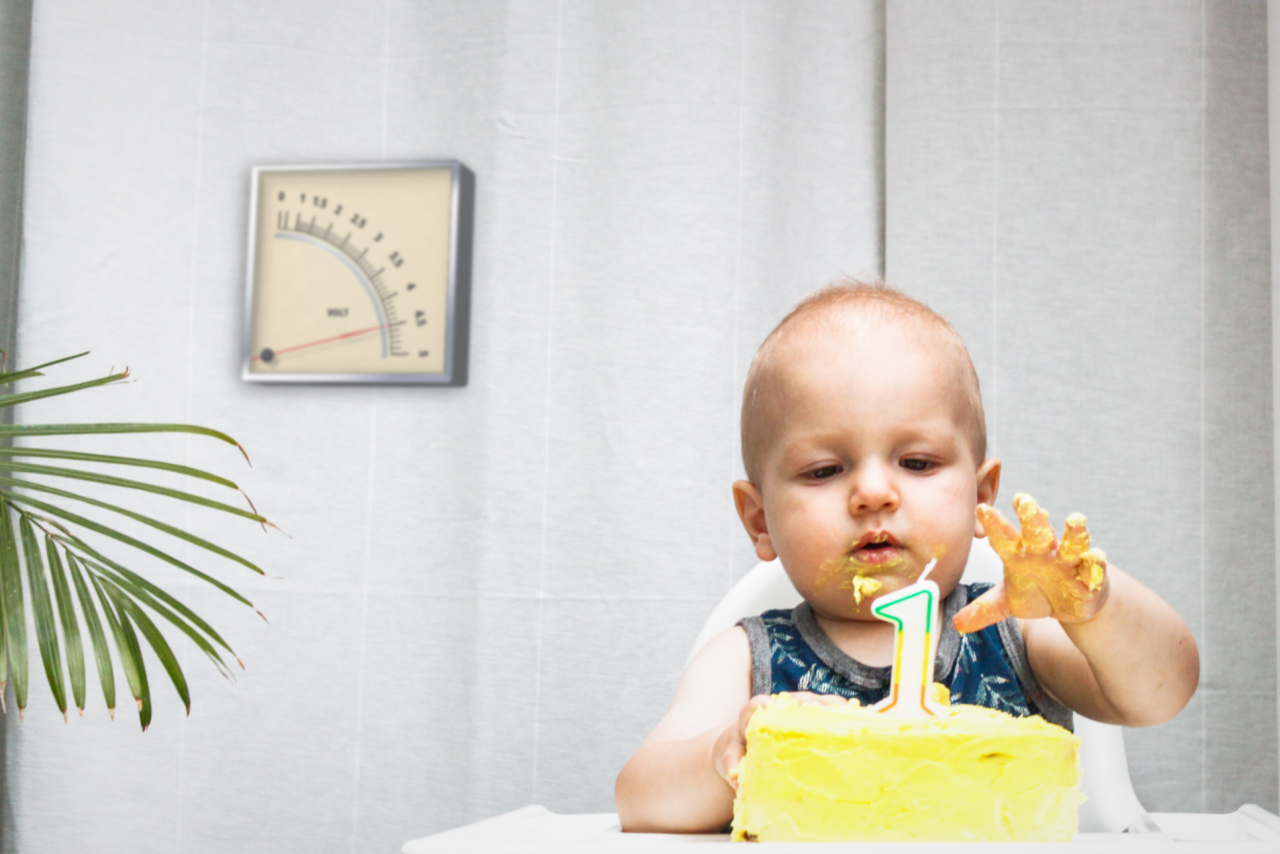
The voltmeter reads 4.5 V
